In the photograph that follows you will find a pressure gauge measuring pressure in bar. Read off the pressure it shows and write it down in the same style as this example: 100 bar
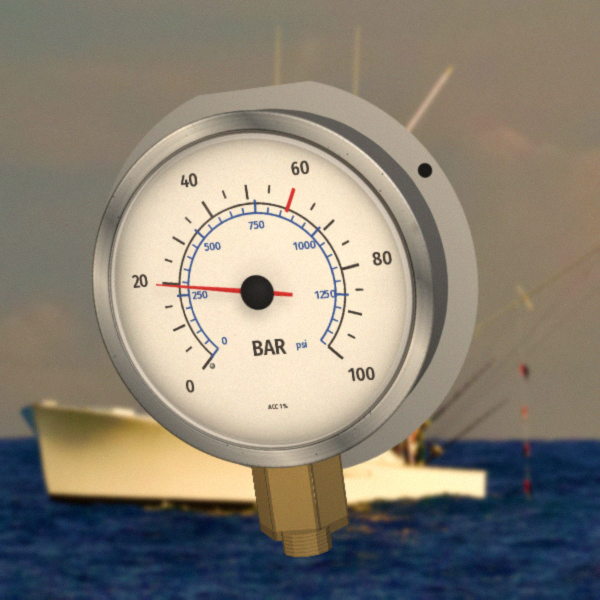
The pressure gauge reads 20 bar
